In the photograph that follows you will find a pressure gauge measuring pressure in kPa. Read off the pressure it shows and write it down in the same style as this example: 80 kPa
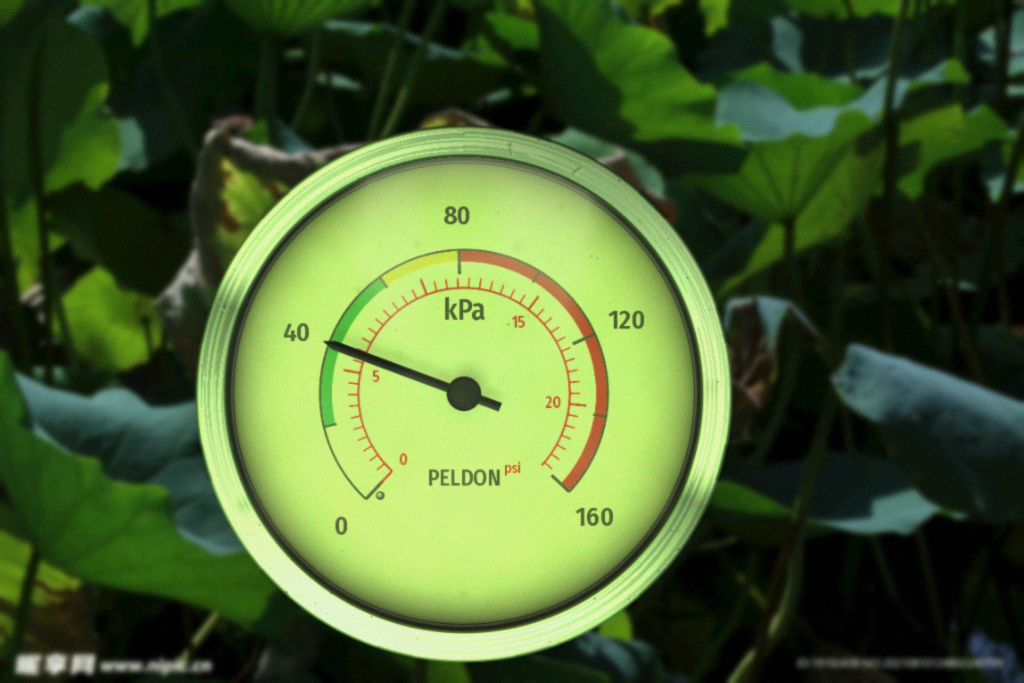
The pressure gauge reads 40 kPa
